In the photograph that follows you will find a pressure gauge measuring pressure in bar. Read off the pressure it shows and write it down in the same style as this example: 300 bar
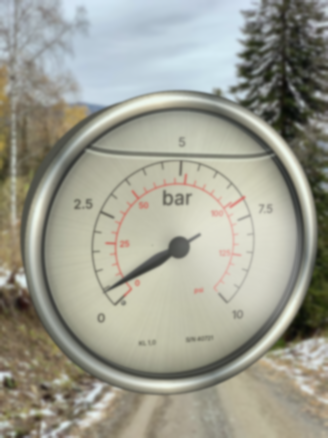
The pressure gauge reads 0.5 bar
